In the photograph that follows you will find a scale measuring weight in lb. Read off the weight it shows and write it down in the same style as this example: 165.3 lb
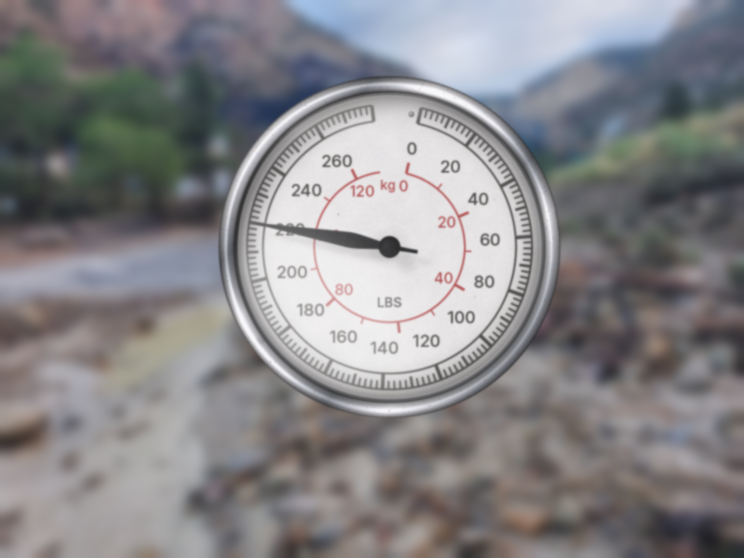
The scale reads 220 lb
